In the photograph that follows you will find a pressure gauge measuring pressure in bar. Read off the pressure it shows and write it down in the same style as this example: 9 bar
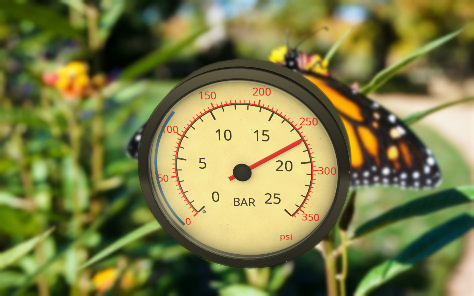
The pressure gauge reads 18 bar
